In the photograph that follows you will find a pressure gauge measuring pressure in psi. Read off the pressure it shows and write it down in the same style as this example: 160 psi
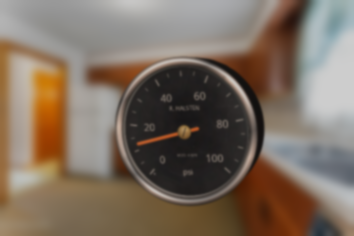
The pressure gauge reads 12.5 psi
